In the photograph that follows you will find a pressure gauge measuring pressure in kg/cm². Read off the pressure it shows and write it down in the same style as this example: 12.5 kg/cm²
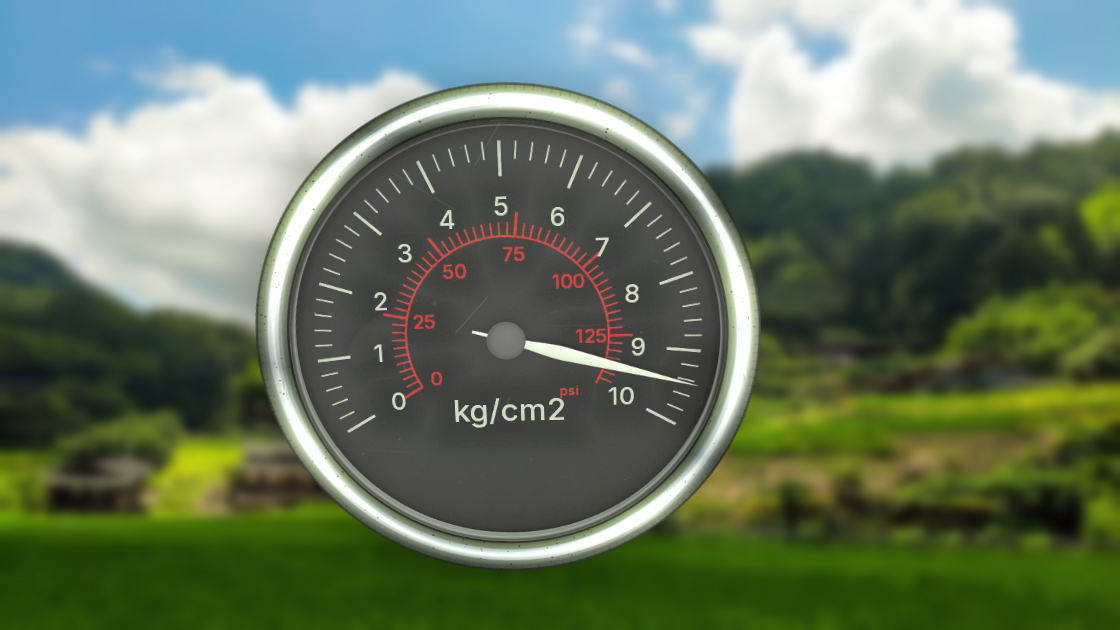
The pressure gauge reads 9.4 kg/cm²
